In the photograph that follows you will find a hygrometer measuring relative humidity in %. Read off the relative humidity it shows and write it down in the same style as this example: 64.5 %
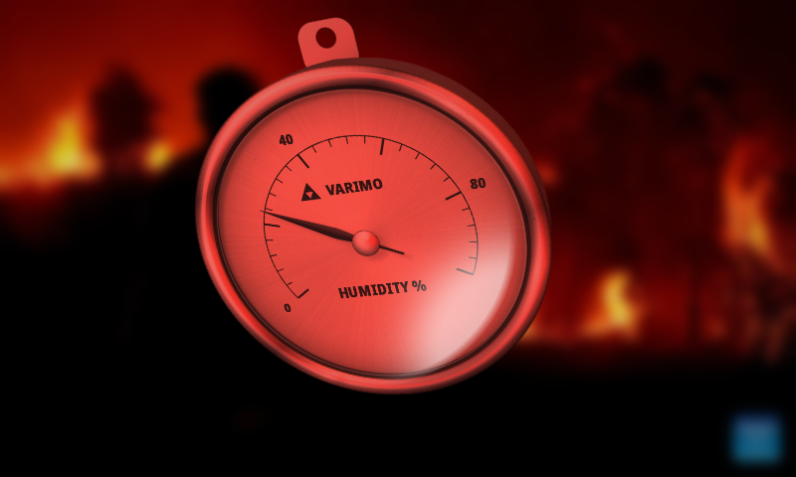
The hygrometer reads 24 %
